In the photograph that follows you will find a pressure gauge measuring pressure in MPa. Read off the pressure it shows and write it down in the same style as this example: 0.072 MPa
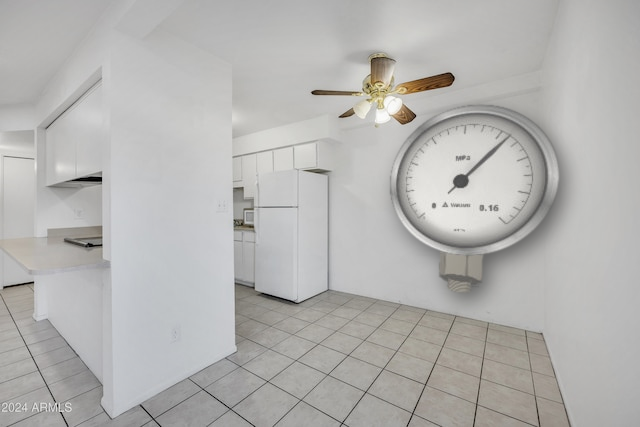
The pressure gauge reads 0.105 MPa
